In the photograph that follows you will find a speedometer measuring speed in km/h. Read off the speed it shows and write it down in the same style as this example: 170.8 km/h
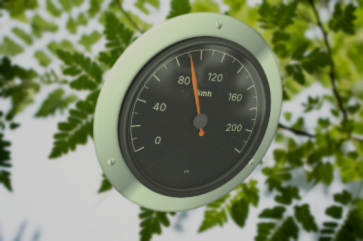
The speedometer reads 90 km/h
